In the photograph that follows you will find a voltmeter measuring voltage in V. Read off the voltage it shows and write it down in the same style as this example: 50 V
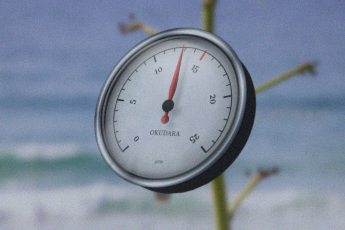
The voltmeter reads 13 V
